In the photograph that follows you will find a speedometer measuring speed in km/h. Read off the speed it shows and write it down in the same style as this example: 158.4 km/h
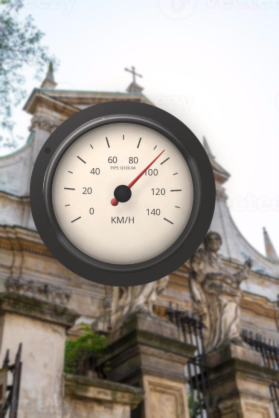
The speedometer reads 95 km/h
